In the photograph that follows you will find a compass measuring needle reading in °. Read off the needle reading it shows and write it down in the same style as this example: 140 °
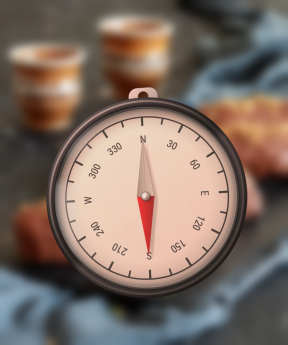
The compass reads 180 °
